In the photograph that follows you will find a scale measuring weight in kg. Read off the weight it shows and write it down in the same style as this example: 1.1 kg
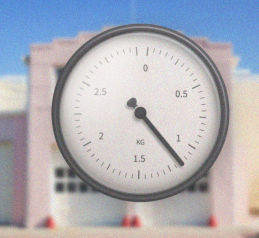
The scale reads 1.15 kg
